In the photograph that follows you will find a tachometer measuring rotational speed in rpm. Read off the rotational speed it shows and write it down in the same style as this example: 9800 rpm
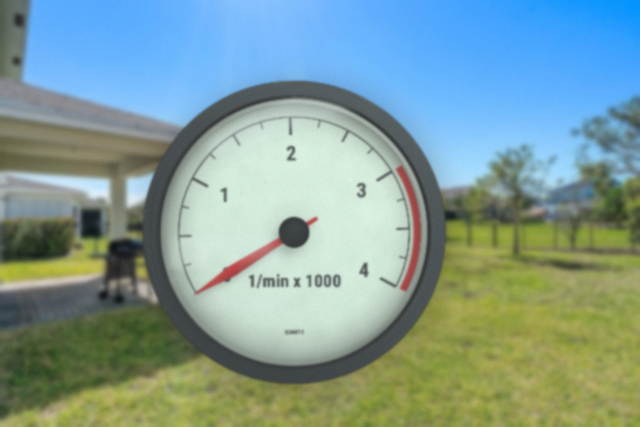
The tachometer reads 0 rpm
